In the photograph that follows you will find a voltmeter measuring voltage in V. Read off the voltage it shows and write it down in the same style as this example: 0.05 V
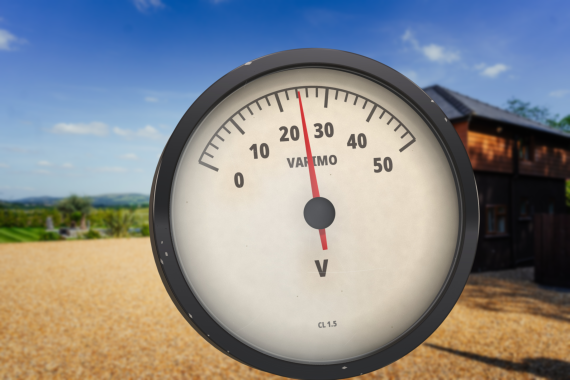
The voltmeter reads 24 V
